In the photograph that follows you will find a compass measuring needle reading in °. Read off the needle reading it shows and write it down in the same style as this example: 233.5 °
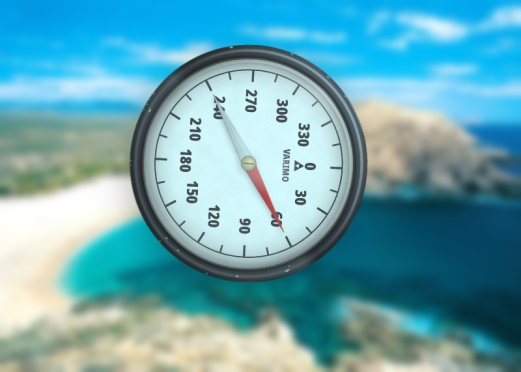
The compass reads 60 °
